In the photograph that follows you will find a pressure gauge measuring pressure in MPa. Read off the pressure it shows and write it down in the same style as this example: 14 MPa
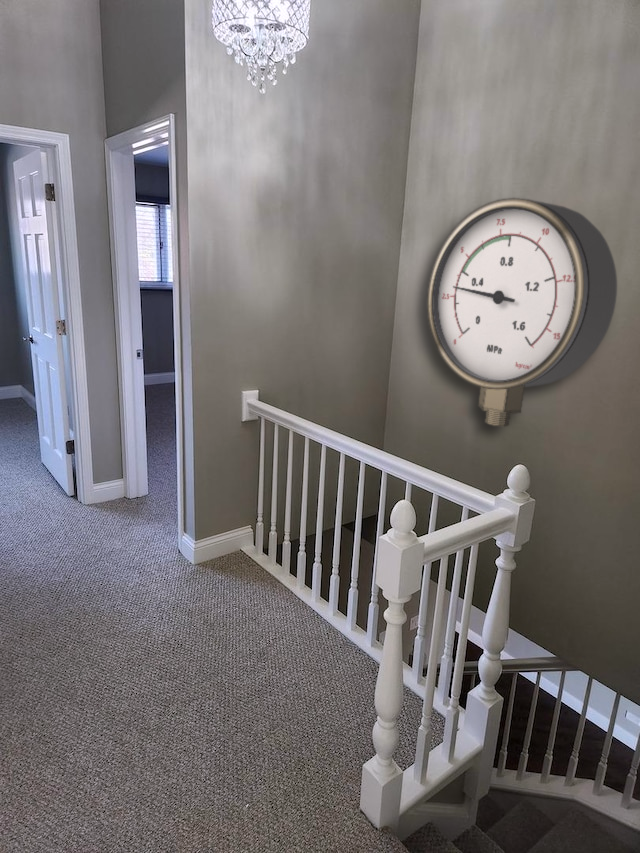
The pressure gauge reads 0.3 MPa
